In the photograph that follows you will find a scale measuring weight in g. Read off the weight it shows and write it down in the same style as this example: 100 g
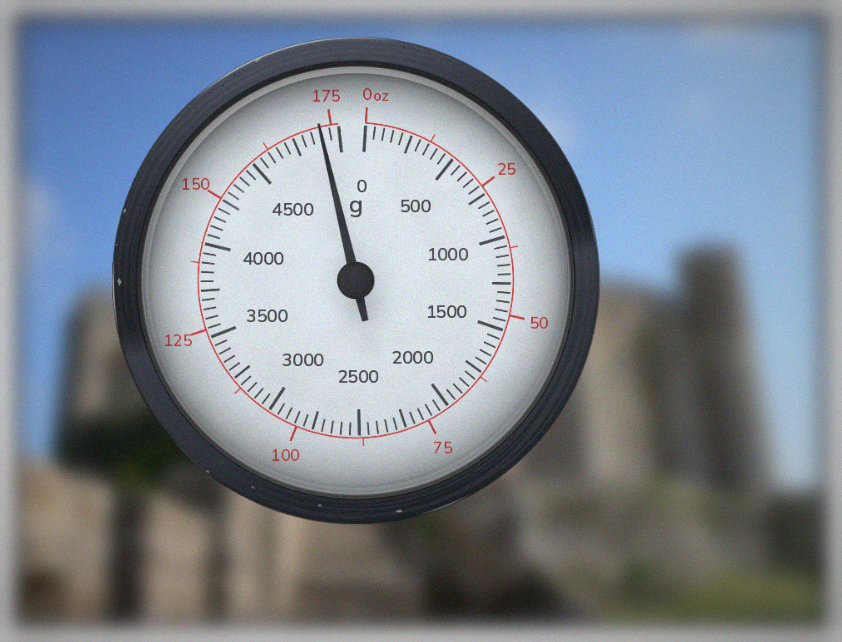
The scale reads 4900 g
